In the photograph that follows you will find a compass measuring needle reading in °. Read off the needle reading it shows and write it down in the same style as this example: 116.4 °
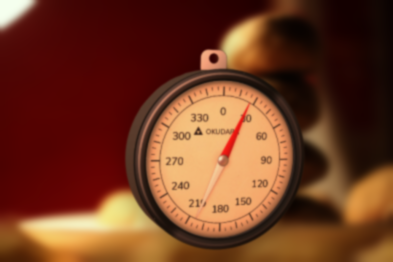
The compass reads 25 °
